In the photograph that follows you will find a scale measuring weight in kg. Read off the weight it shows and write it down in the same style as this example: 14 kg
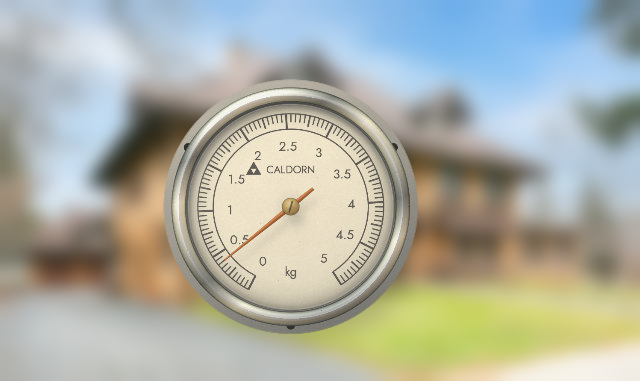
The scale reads 0.4 kg
